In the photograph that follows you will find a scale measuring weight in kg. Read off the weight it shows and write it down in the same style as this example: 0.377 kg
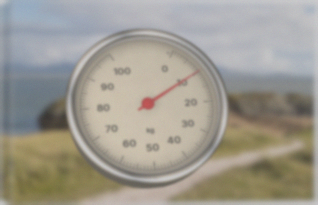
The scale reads 10 kg
